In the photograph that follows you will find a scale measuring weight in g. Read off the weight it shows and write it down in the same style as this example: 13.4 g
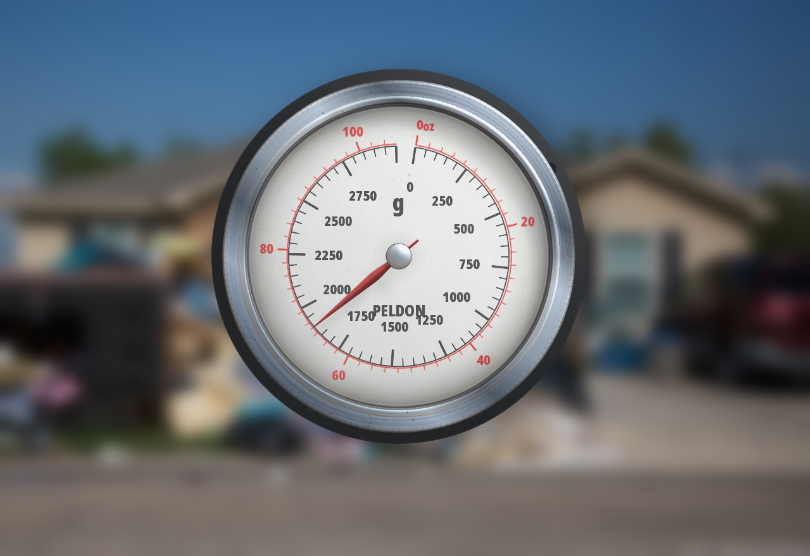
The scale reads 1900 g
